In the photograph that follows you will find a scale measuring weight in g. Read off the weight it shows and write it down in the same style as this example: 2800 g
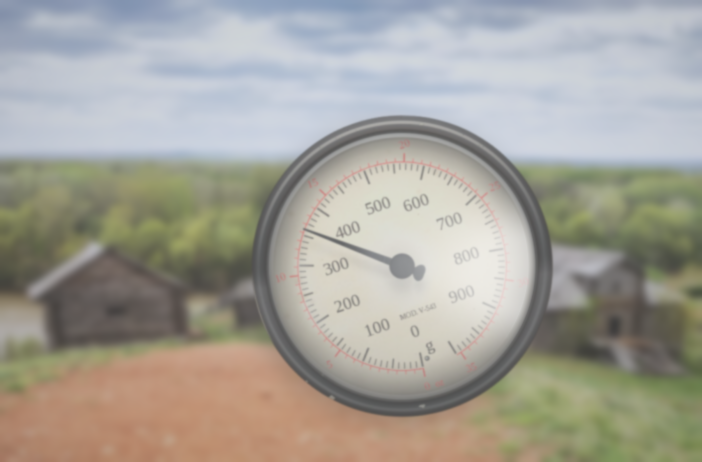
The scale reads 360 g
